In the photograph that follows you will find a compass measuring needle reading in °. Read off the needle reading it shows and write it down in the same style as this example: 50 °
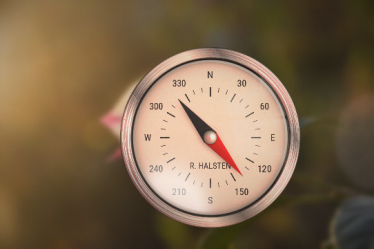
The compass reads 140 °
